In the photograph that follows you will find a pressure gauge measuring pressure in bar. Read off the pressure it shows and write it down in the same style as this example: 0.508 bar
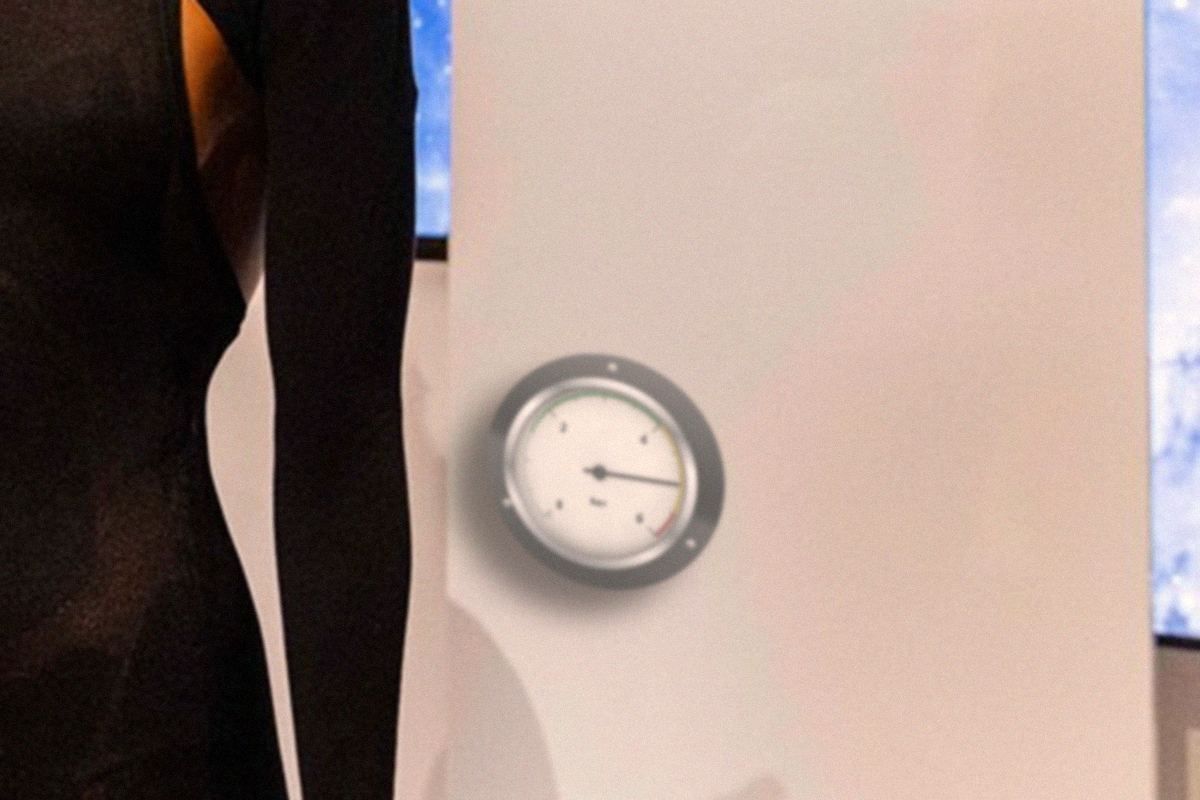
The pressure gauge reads 5 bar
